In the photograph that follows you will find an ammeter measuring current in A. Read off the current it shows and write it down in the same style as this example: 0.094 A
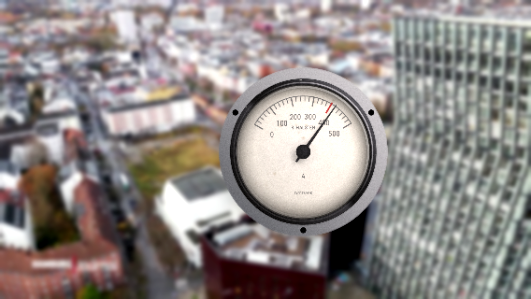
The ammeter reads 400 A
